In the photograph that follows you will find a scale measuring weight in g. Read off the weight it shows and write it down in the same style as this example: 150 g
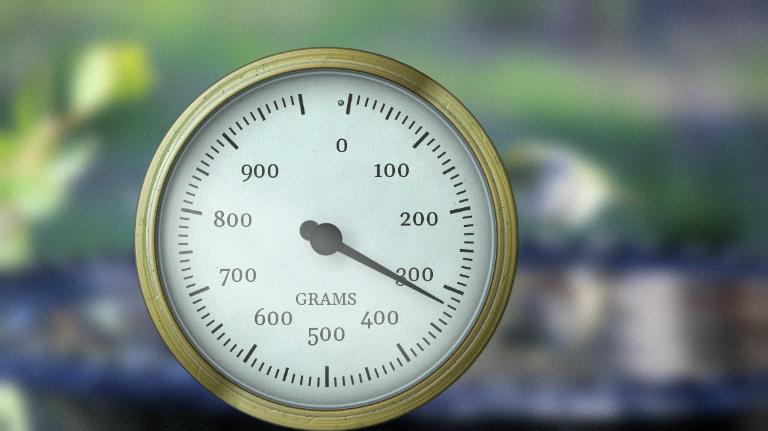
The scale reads 320 g
